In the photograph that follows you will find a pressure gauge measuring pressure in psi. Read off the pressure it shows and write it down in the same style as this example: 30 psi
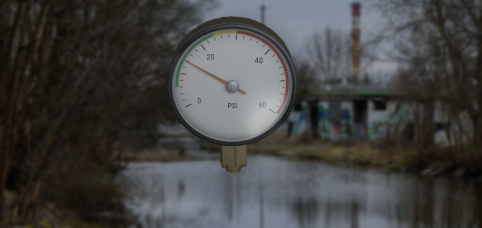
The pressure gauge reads 14 psi
